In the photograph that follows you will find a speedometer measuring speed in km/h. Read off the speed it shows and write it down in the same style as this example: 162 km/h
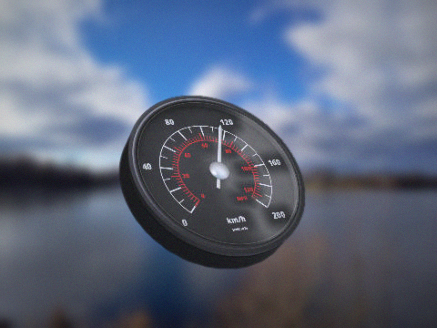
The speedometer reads 115 km/h
